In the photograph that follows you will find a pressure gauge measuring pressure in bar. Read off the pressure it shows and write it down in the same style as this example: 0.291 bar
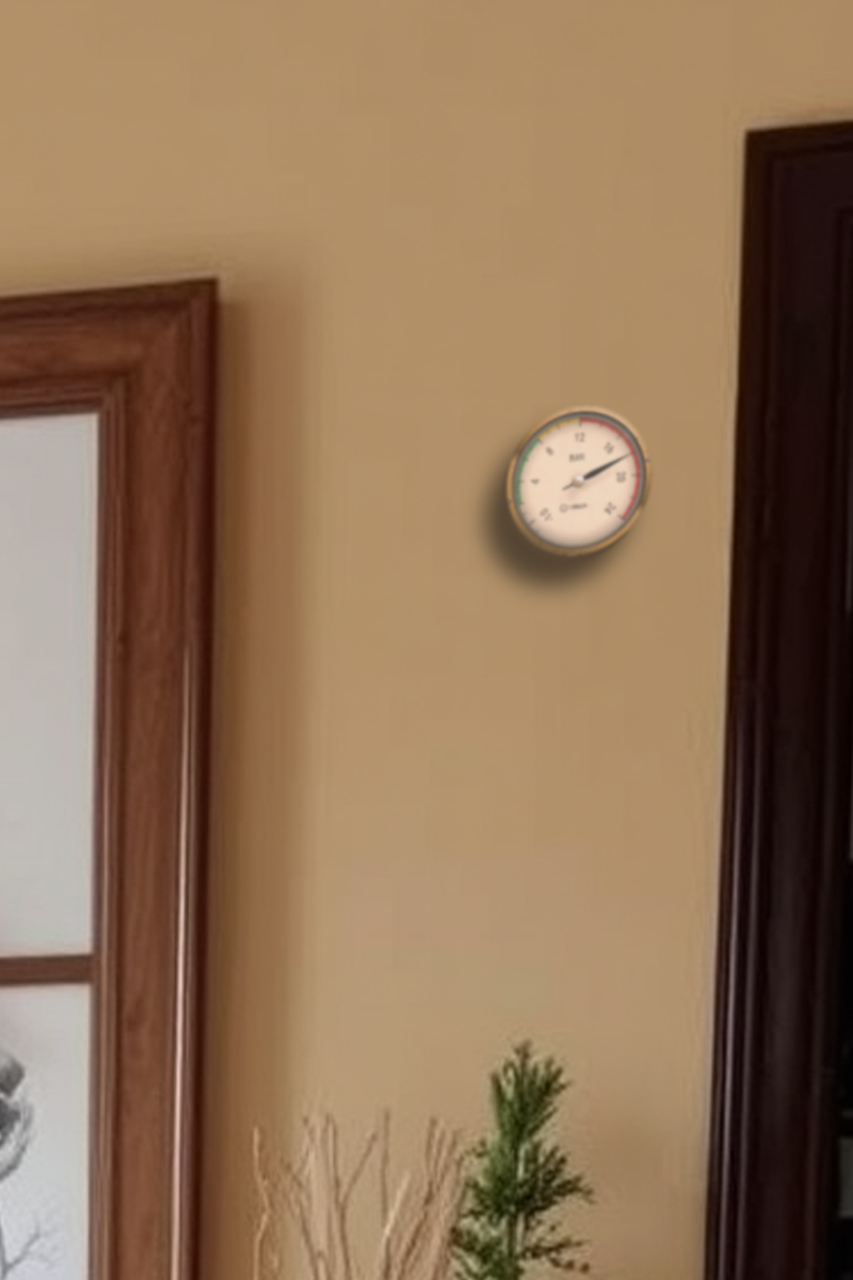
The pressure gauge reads 18 bar
